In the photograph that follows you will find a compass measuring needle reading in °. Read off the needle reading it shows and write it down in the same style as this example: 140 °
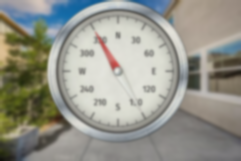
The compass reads 330 °
